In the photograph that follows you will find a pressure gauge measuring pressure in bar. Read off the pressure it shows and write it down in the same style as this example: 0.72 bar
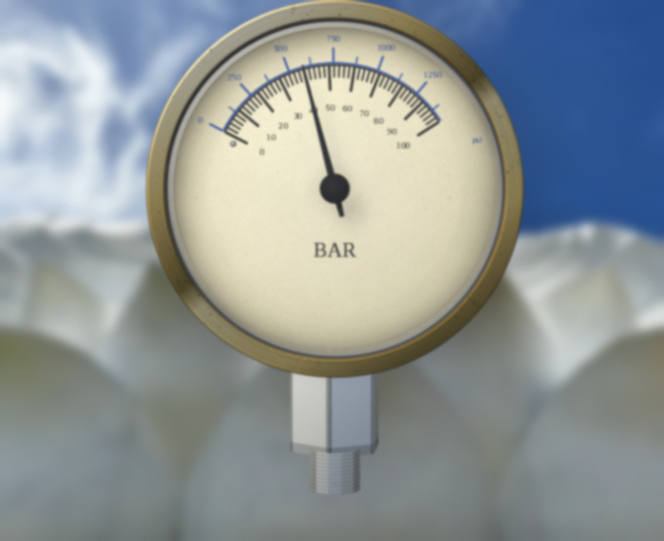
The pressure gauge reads 40 bar
